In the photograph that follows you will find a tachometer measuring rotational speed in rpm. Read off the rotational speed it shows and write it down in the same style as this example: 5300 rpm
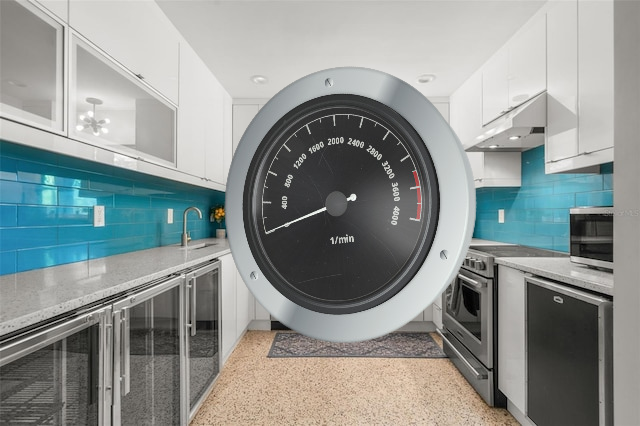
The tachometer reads 0 rpm
